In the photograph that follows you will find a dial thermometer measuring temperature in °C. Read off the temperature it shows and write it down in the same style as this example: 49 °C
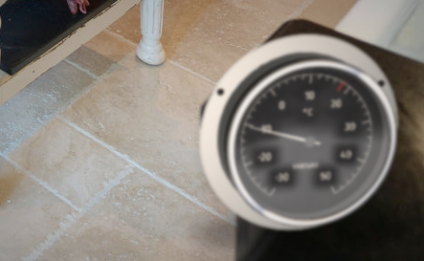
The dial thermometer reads -10 °C
